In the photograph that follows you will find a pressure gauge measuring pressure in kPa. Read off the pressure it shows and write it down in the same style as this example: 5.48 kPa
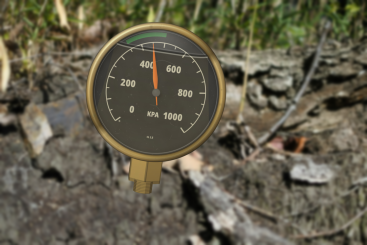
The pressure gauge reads 450 kPa
